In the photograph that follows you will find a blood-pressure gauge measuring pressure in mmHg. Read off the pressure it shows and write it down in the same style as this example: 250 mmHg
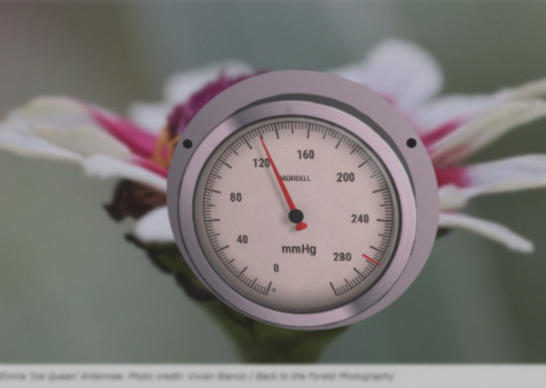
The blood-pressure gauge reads 130 mmHg
